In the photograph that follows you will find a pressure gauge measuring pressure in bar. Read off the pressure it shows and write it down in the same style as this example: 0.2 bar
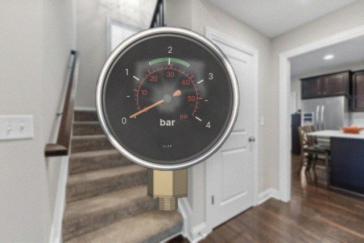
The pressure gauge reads 0 bar
